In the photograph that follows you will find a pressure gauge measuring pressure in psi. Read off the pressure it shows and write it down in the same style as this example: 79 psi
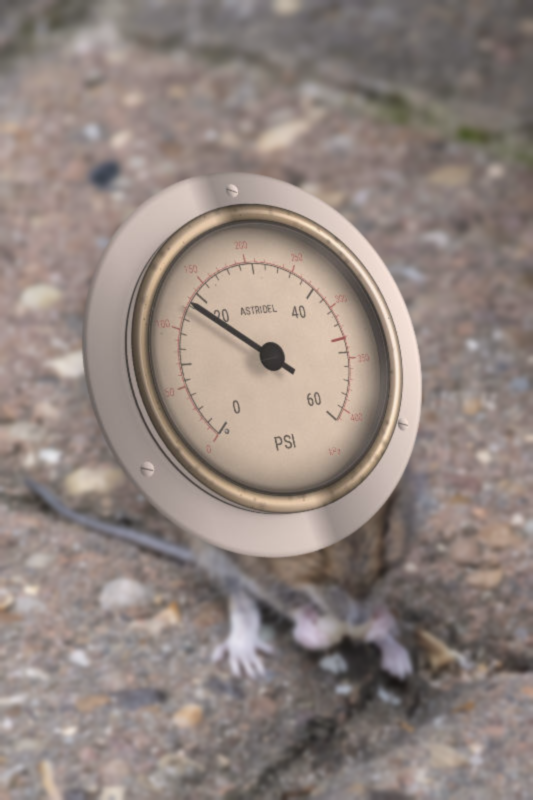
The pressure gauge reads 18 psi
